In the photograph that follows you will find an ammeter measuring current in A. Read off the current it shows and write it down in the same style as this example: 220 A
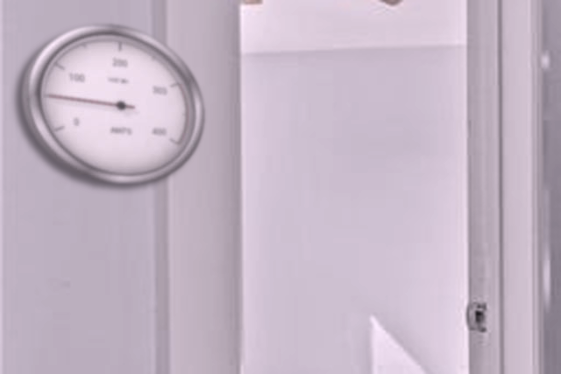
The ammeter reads 50 A
